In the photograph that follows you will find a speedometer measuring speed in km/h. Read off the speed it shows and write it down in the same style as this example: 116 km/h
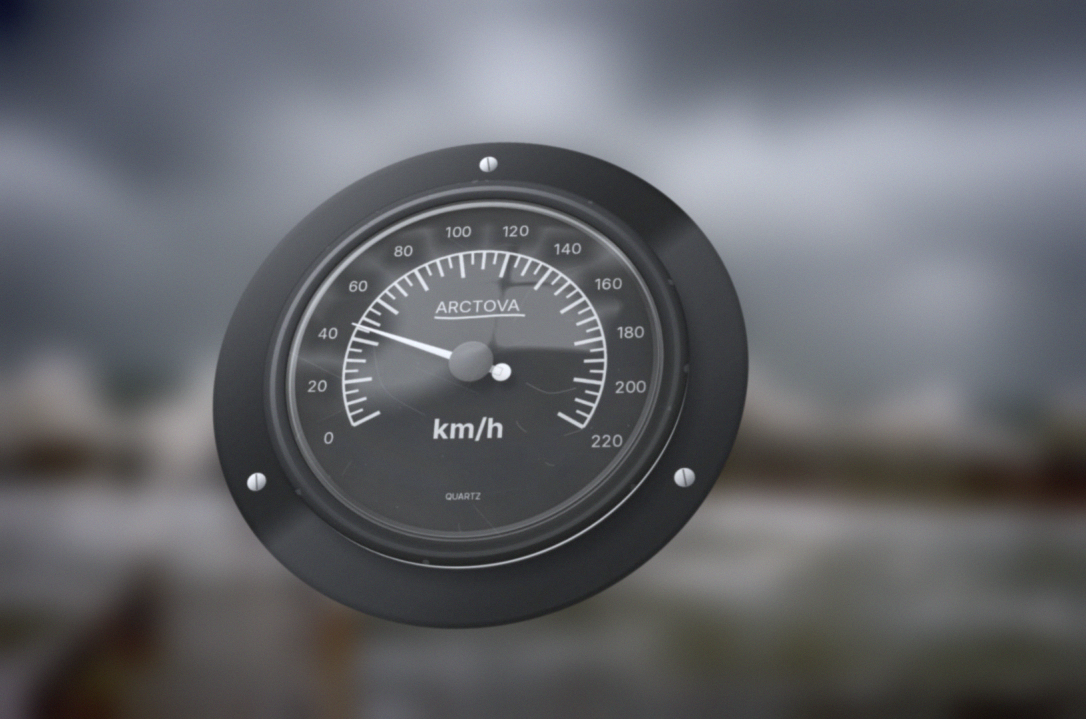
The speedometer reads 45 km/h
